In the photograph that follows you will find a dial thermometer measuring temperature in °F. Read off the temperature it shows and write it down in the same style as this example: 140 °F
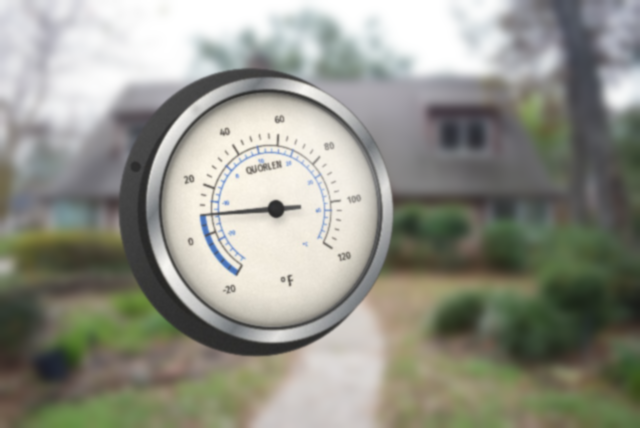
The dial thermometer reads 8 °F
